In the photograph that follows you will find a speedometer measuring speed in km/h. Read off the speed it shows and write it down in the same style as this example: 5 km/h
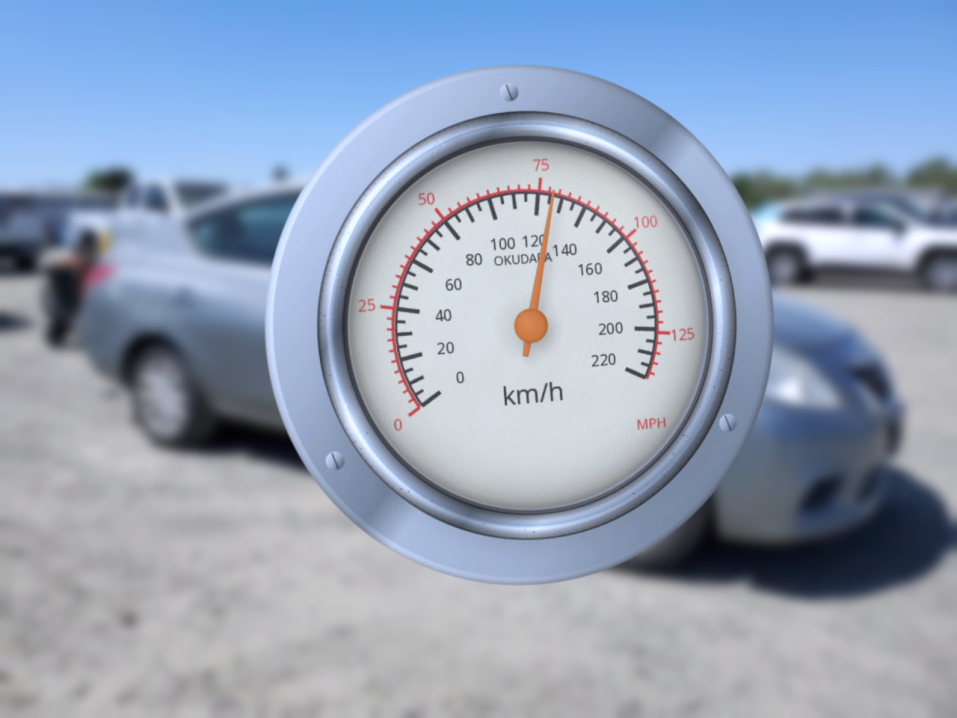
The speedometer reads 125 km/h
